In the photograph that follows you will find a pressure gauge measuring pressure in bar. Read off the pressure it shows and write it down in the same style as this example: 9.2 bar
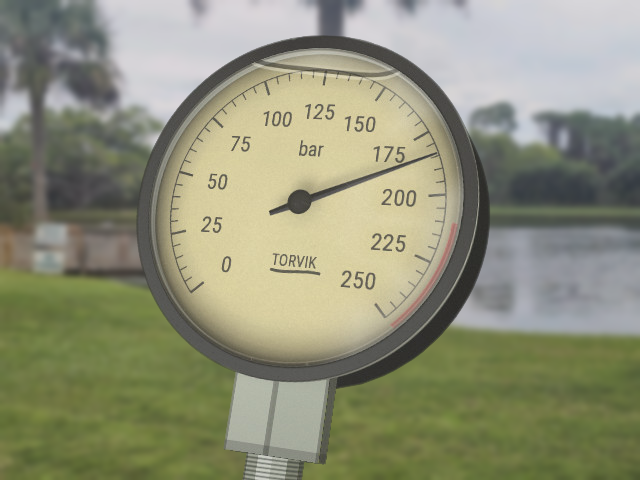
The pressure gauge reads 185 bar
